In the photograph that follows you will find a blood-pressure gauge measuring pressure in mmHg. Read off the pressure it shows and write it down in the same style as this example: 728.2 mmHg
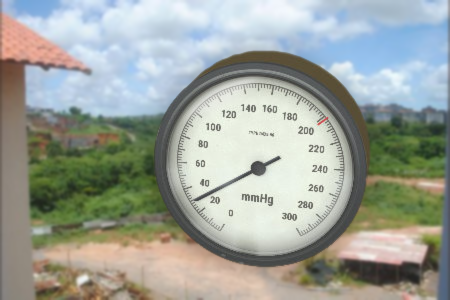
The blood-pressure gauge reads 30 mmHg
